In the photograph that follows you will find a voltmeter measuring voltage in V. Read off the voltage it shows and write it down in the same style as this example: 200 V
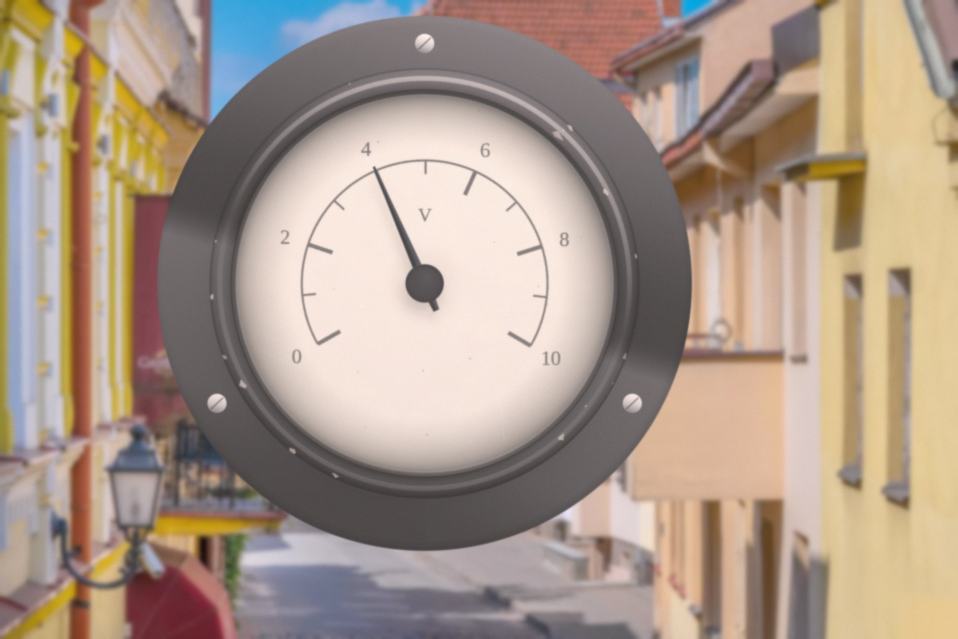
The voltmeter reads 4 V
